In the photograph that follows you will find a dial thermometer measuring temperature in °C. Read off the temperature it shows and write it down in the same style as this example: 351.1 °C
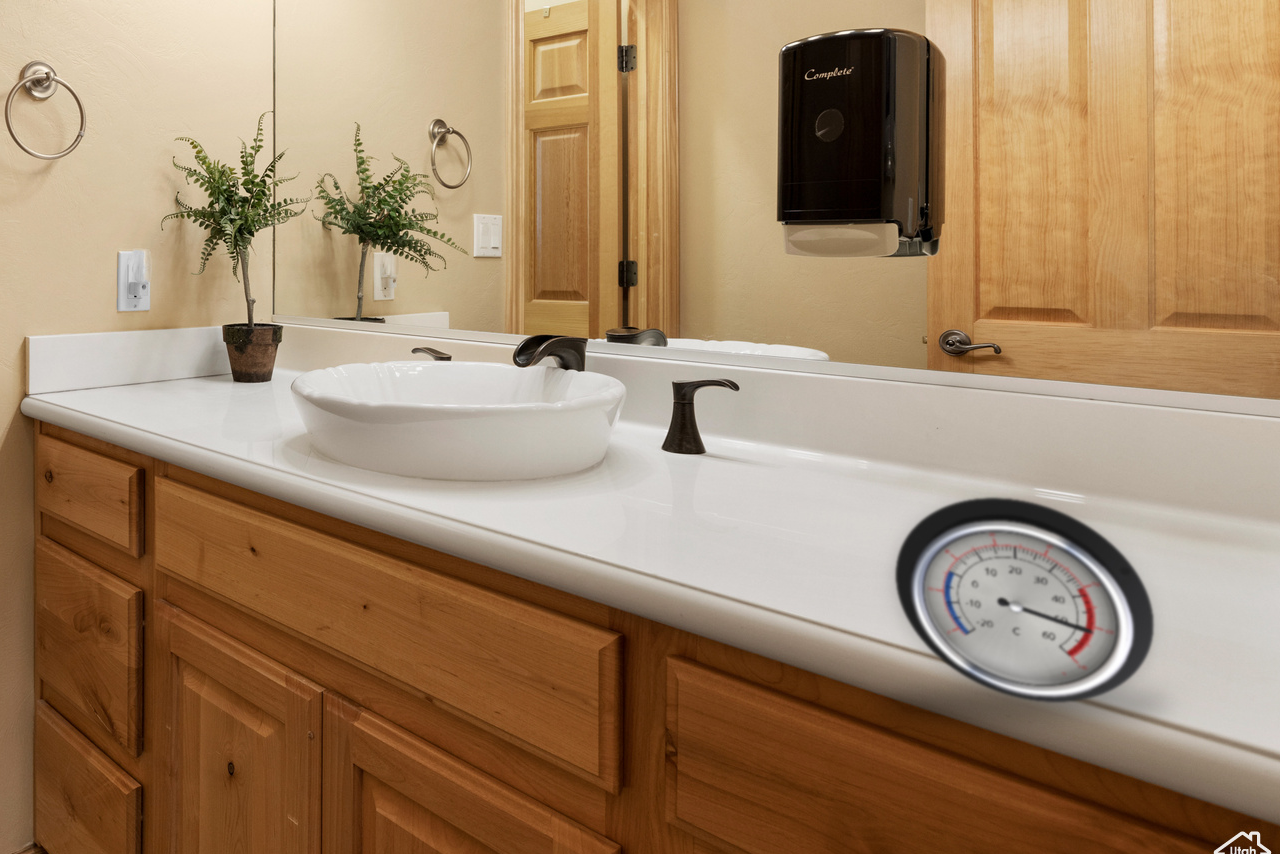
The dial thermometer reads 50 °C
